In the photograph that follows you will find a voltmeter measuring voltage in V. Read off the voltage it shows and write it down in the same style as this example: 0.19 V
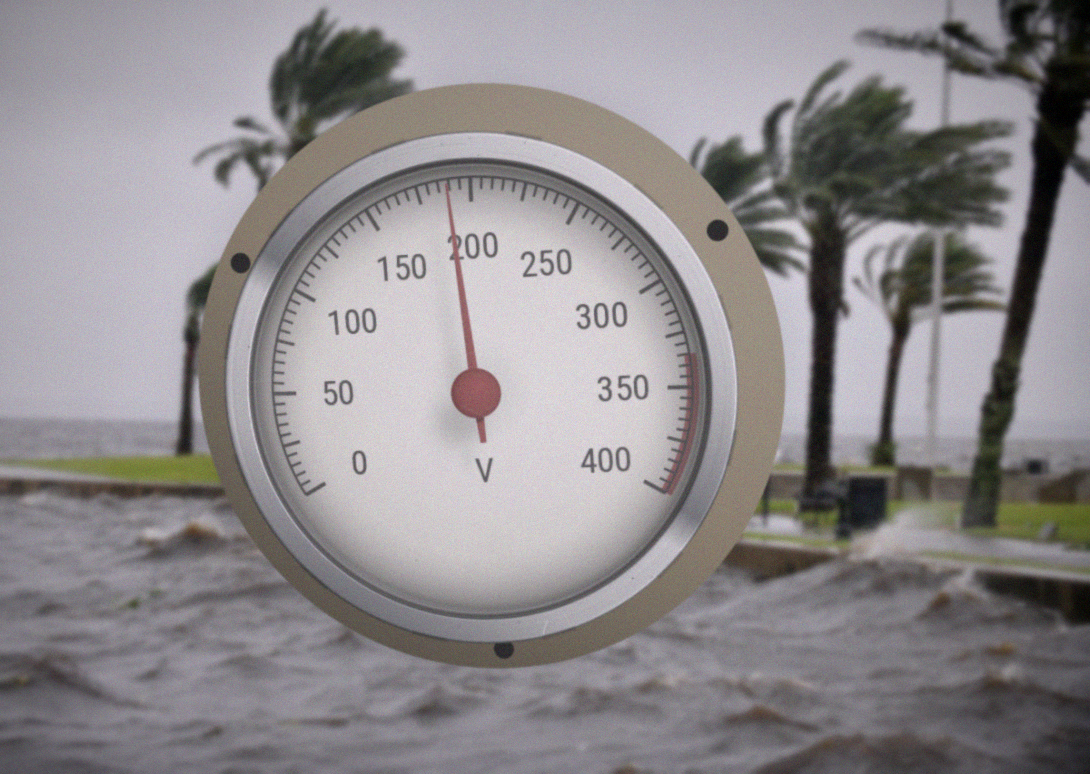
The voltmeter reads 190 V
